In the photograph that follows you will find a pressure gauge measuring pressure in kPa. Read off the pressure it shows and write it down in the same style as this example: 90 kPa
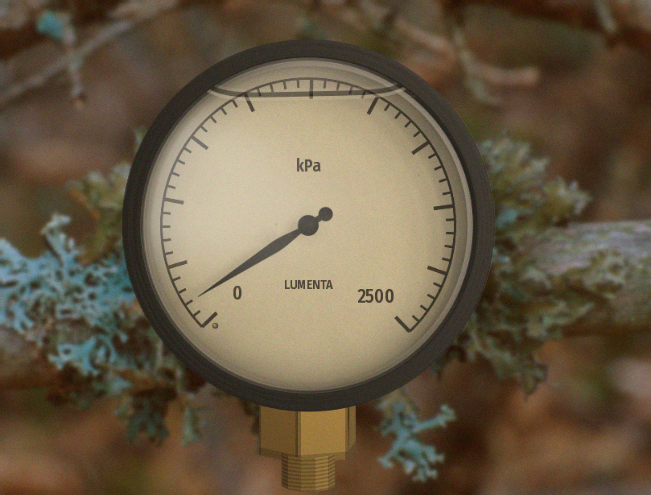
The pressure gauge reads 100 kPa
